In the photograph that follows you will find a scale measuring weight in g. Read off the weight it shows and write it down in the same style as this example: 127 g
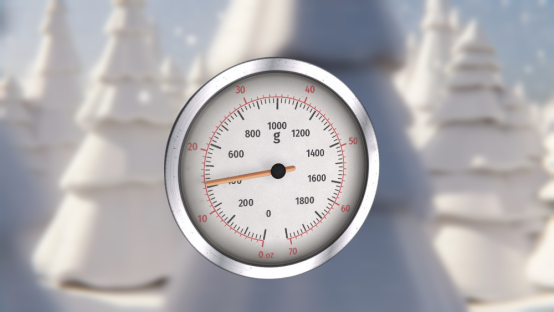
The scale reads 420 g
